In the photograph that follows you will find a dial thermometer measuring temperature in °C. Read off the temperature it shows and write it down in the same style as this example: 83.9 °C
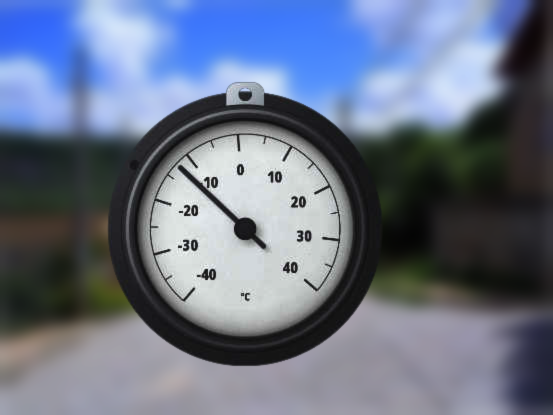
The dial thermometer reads -12.5 °C
